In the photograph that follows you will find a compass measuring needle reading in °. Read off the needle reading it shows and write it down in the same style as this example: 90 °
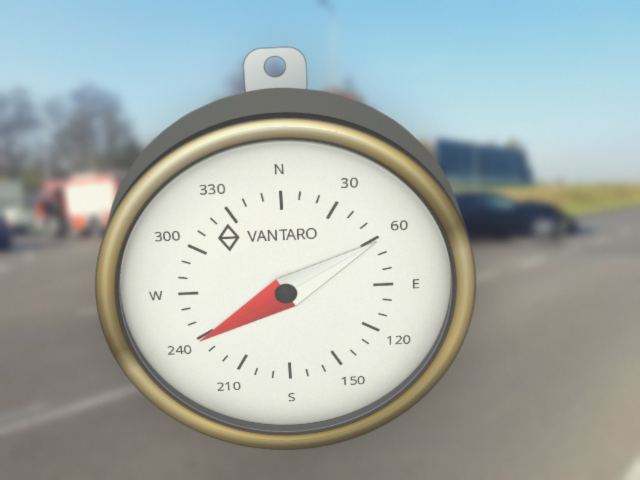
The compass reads 240 °
